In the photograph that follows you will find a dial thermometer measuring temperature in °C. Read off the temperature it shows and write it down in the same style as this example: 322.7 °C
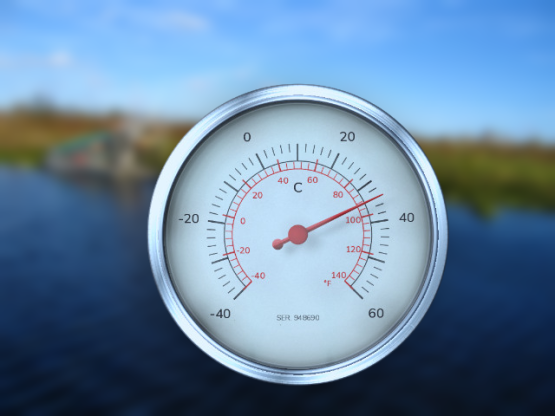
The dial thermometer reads 34 °C
